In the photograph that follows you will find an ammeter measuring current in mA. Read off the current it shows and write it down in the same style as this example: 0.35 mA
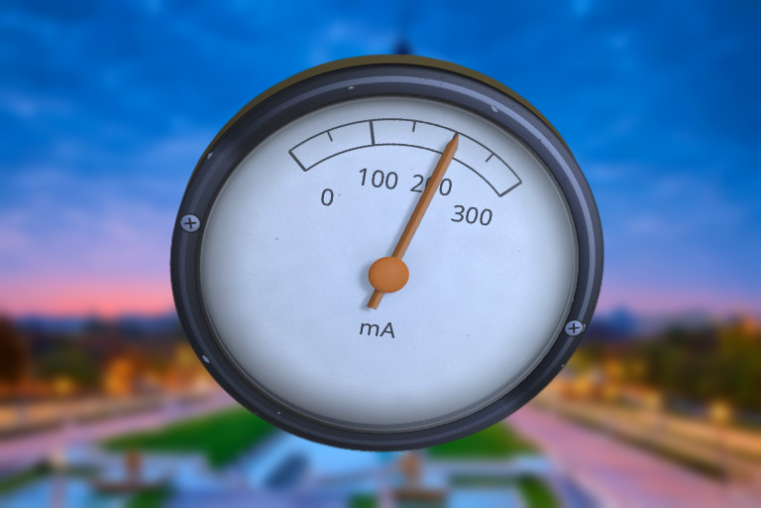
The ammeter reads 200 mA
